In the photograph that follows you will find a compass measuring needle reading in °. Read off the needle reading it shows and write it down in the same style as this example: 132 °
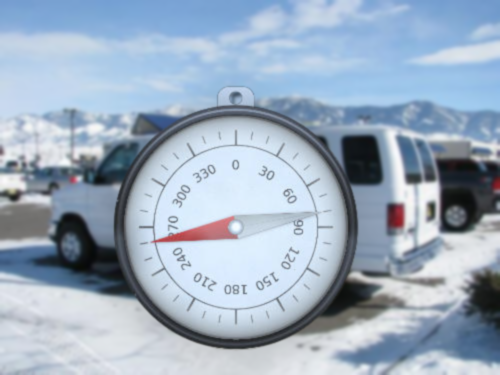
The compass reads 260 °
